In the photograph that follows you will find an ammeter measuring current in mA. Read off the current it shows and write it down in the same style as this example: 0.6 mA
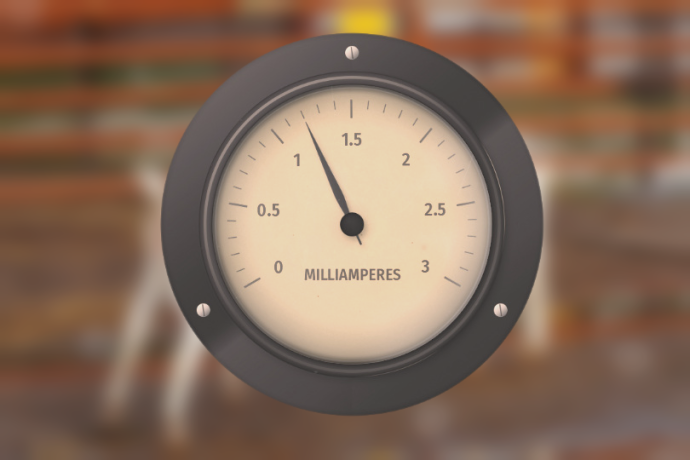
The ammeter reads 1.2 mA
